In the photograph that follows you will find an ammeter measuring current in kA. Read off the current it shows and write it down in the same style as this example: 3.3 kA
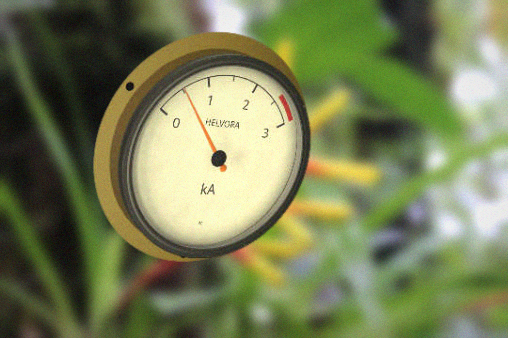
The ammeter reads 0.5 kA
